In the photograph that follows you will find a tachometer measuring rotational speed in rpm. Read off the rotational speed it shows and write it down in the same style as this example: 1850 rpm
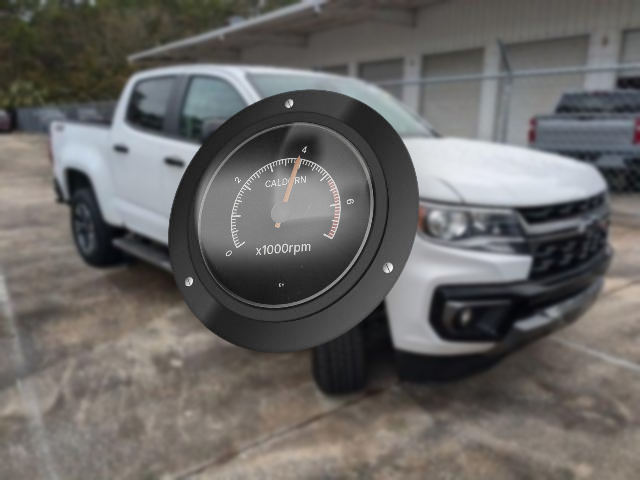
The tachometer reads 4000 rpm
